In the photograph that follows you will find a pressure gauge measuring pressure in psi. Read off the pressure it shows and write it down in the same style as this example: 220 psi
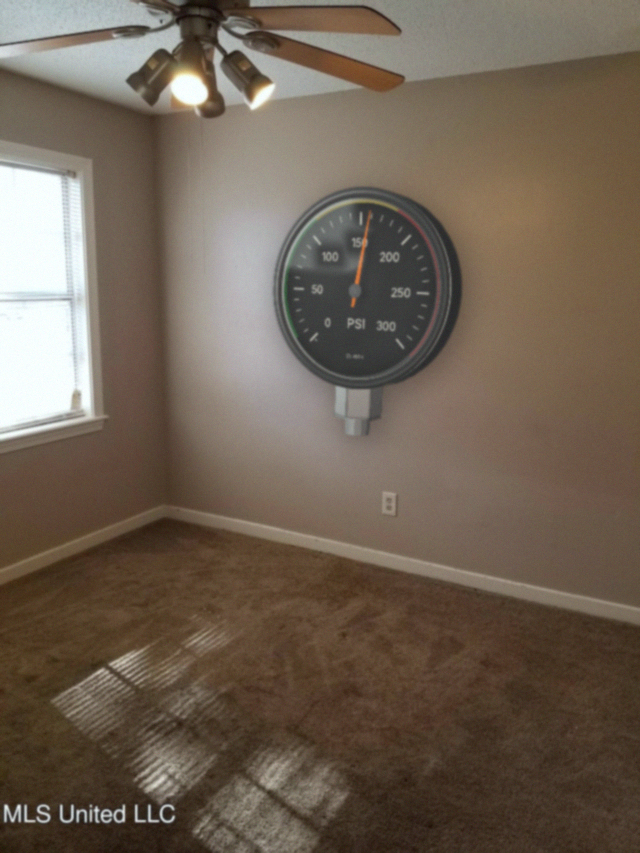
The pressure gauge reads 160 psi
